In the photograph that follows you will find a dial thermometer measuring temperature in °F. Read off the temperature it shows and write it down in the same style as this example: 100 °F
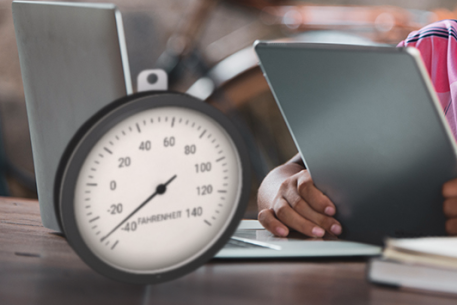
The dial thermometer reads -32 °F
